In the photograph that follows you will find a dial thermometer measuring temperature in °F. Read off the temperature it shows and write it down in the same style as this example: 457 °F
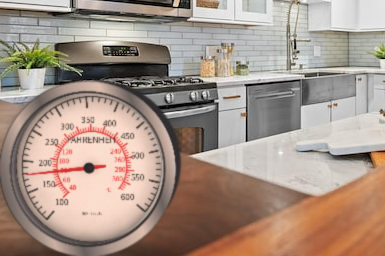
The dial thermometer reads 180 °F
